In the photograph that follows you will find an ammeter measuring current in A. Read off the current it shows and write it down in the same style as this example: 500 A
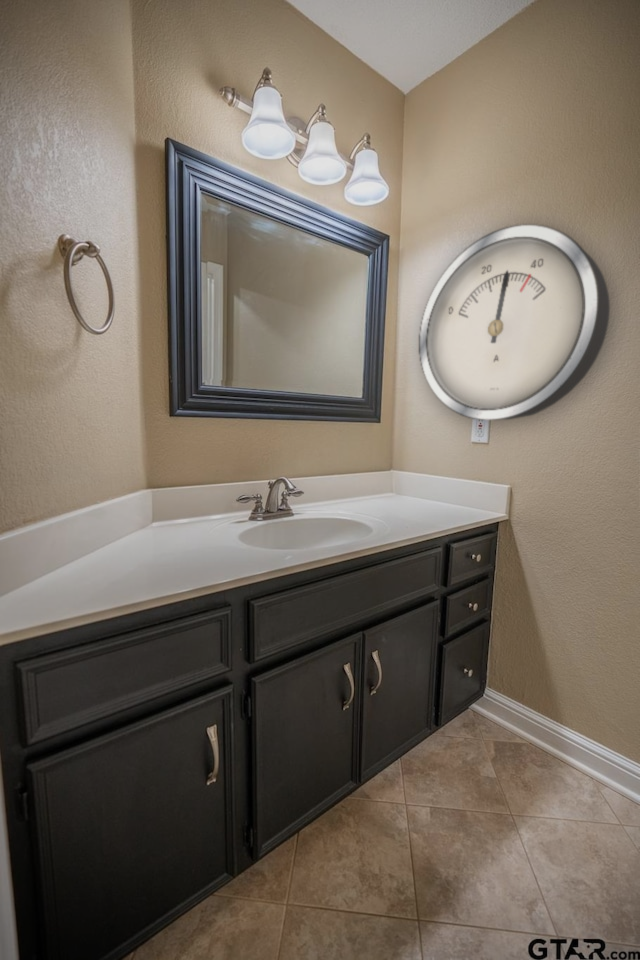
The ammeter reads 30 A
